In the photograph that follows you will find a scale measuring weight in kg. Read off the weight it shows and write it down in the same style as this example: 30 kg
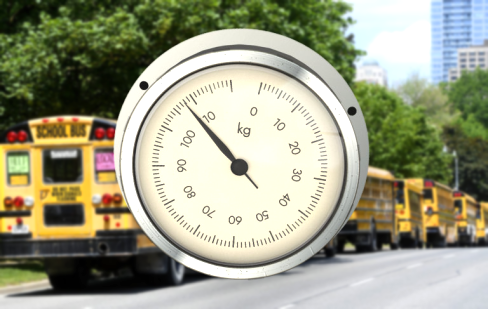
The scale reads 108 kg
